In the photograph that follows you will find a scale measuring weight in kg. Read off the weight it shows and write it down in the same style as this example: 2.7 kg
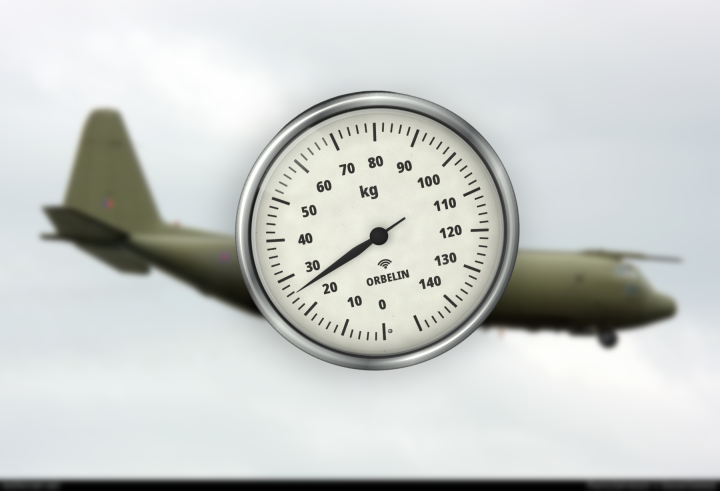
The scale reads 26 kg
